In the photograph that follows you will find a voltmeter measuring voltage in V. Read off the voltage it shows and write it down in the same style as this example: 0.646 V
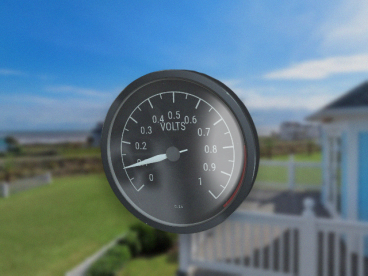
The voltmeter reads 0.1 V
